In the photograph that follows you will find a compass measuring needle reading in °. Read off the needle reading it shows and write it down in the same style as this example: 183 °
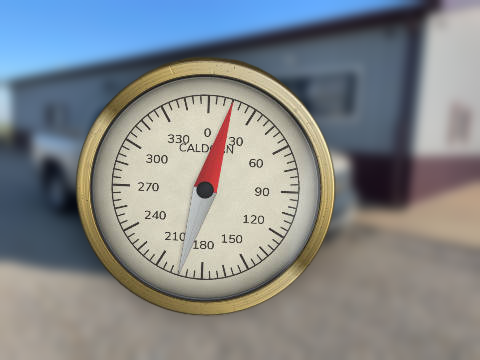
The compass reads 15 °
